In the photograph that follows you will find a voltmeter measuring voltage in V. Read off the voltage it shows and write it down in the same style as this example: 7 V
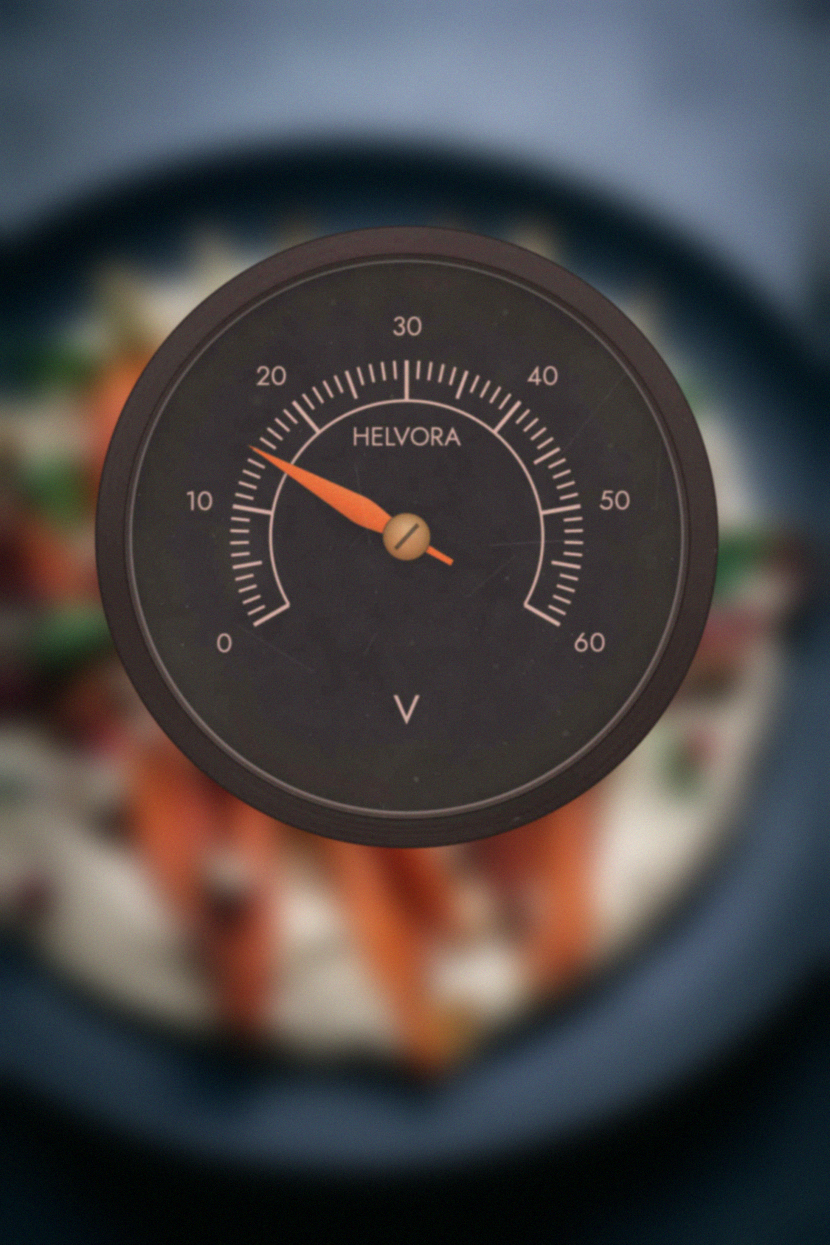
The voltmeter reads 15 V
